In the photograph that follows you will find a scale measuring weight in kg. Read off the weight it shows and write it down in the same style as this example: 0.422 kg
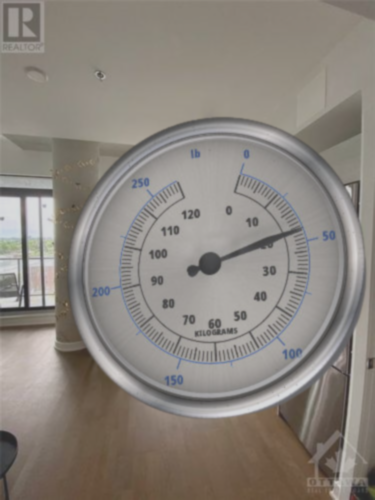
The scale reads 20 kg
